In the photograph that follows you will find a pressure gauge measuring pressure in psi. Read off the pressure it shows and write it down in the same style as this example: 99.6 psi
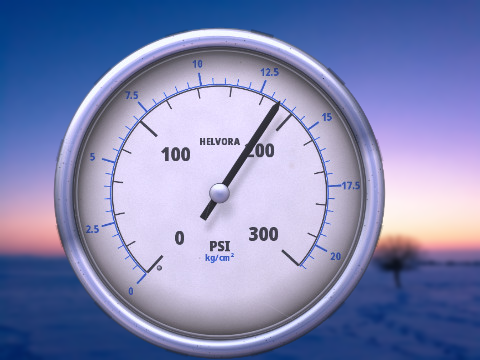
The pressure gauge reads 190 psi
